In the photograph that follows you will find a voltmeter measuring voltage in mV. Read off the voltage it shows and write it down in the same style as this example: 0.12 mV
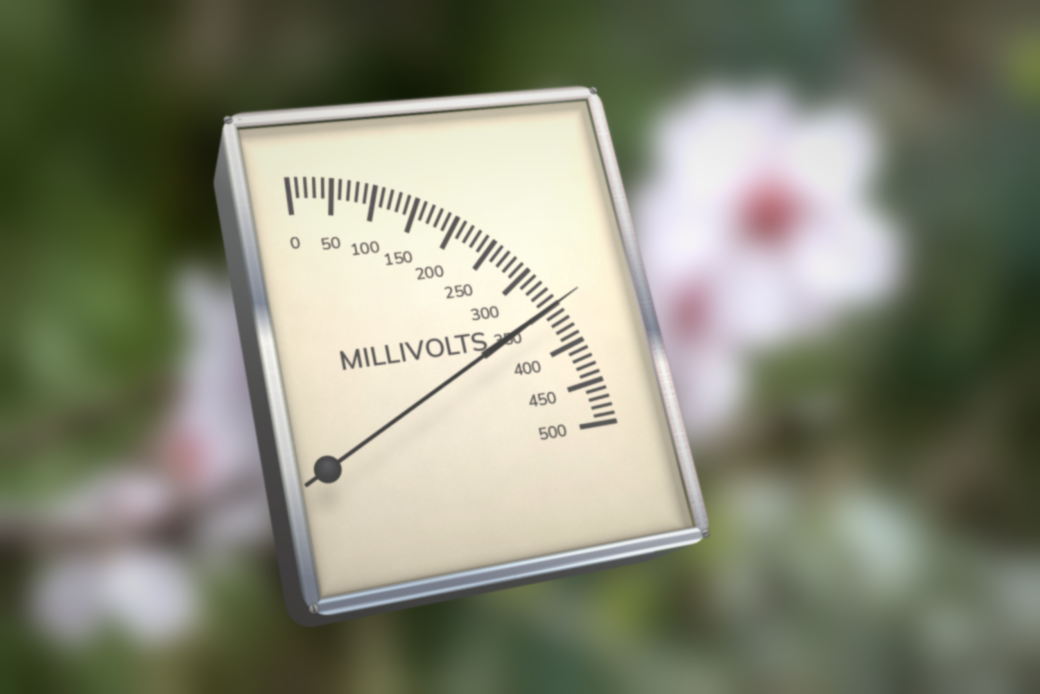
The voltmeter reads 350 mV
